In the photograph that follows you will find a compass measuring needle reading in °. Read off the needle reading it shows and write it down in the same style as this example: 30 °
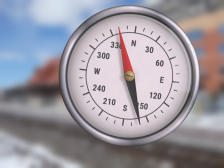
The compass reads 340 °
